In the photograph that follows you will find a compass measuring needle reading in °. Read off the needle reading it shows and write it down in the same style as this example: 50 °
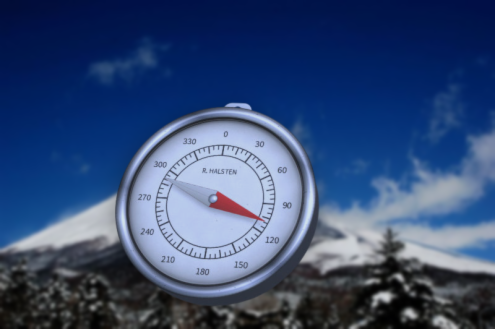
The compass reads 110 °
